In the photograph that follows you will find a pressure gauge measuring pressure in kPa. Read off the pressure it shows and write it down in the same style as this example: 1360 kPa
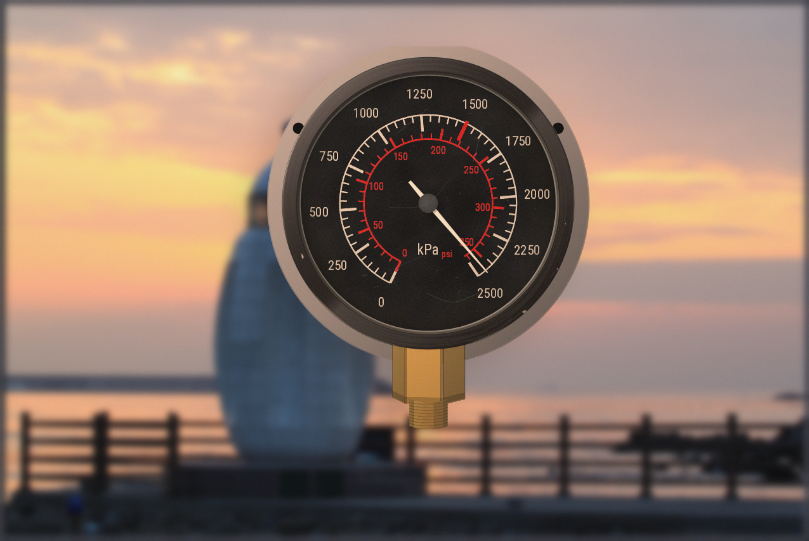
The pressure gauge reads 2450 kPa
